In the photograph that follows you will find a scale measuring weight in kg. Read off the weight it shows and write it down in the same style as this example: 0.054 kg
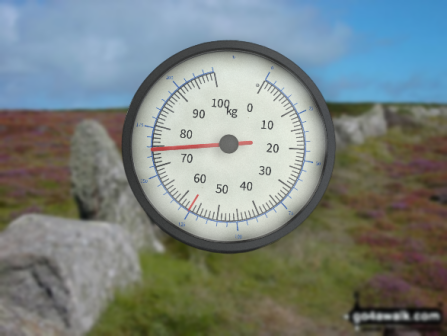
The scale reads 74 kg
